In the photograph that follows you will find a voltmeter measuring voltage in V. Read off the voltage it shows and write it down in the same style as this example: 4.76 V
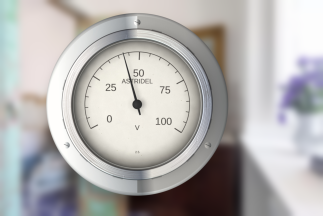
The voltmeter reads 42.5 V
